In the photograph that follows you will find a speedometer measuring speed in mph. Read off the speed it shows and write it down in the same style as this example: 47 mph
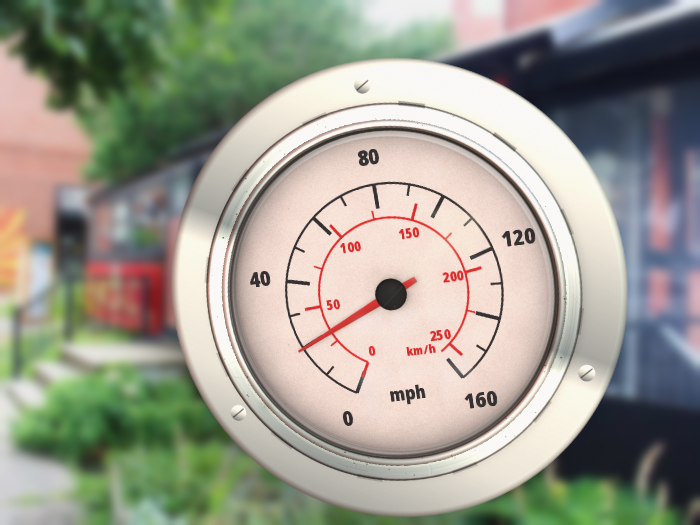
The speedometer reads 20 mph
